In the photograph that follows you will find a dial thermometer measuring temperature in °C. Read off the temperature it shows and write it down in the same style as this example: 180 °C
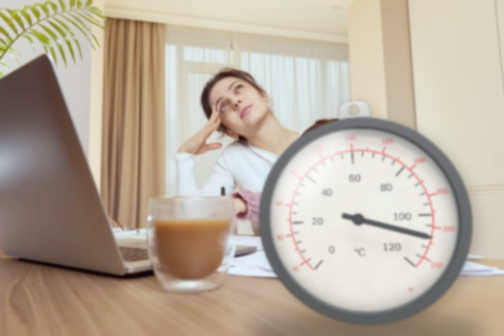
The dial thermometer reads 108 °C
